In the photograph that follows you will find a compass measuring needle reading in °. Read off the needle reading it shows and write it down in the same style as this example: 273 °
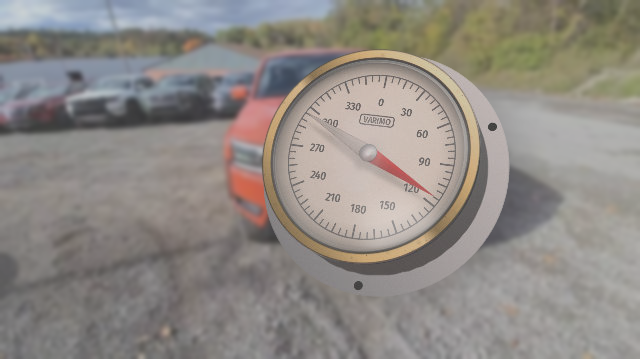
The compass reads 115 °
